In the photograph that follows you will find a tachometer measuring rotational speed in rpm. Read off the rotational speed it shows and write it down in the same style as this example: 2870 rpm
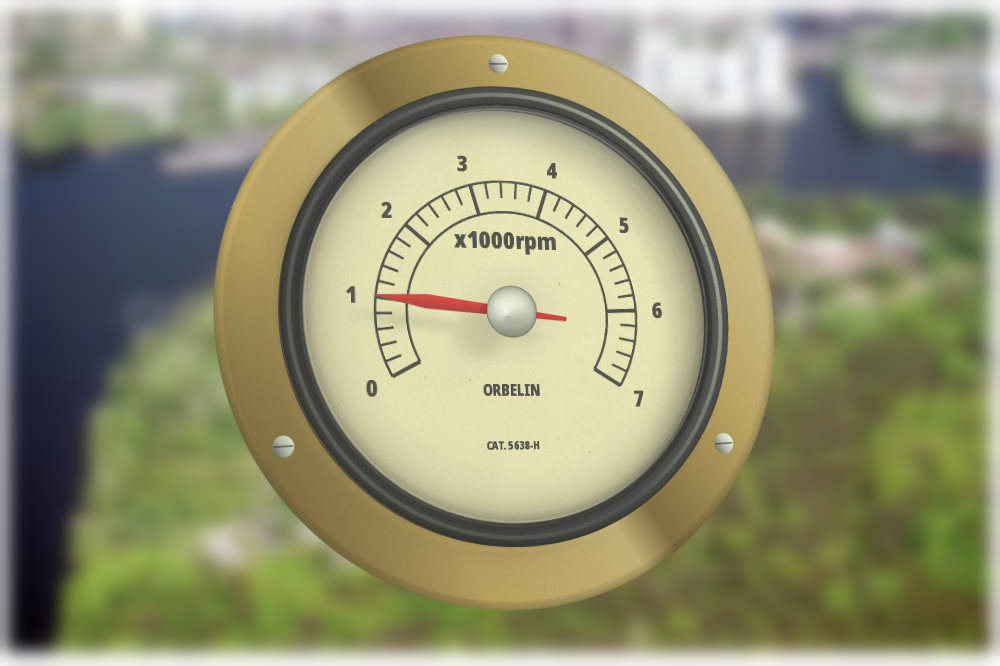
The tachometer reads 1000 rpm
